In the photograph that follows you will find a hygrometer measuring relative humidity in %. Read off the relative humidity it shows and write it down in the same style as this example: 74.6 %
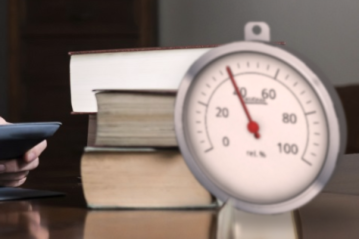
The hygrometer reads 40 %
